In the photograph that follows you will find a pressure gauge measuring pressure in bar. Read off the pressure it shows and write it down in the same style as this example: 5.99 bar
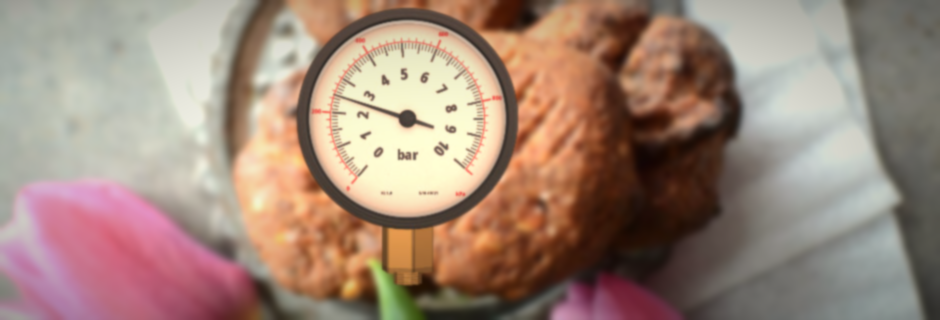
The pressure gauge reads 2.5 bar
